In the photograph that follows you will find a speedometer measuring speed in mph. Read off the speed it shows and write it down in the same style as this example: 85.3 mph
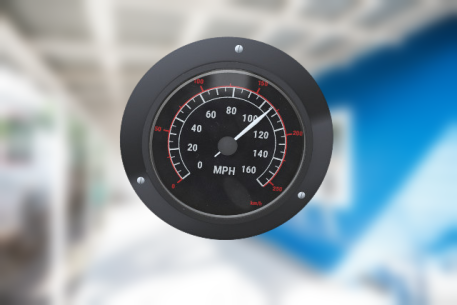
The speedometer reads 105 mph
